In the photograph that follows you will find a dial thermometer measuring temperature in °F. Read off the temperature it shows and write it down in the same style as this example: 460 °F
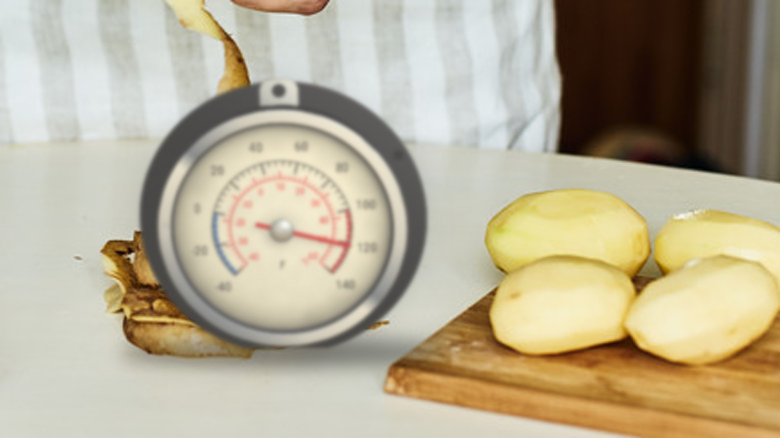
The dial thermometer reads 120 °F
